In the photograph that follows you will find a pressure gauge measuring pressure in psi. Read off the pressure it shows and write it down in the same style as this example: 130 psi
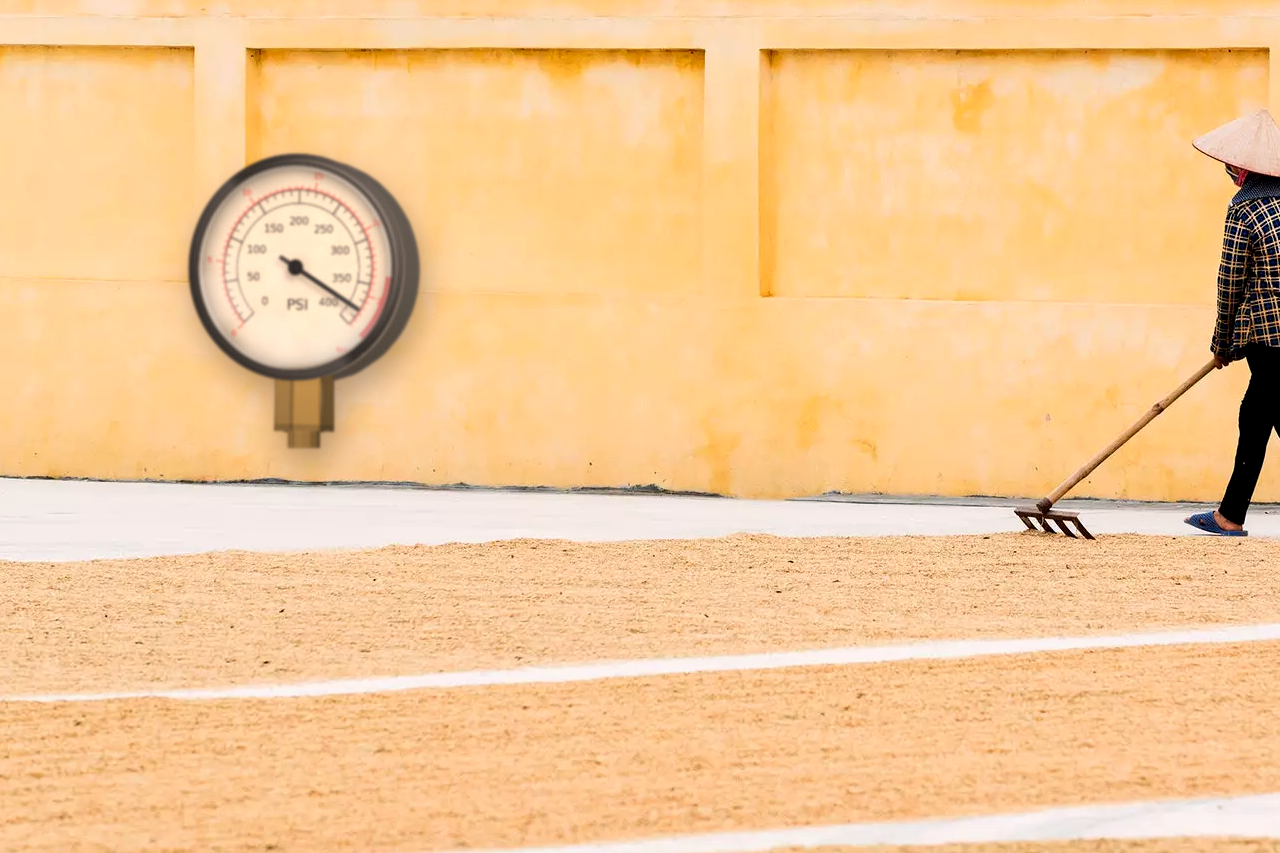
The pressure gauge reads 380 psi
